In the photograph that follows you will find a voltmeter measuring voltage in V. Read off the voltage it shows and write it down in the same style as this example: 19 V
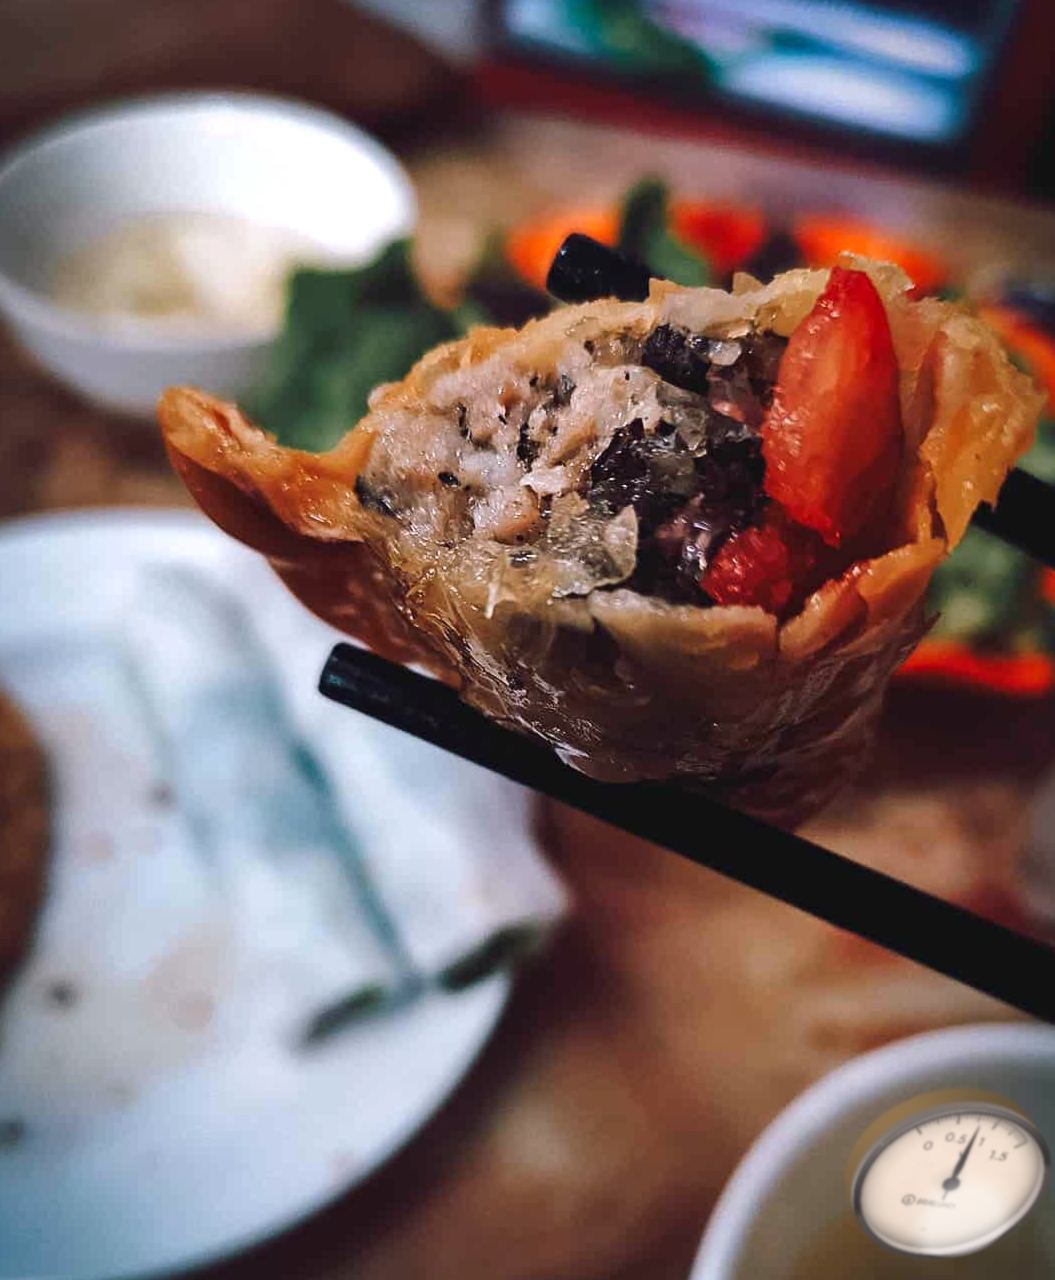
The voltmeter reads 0.75 V
